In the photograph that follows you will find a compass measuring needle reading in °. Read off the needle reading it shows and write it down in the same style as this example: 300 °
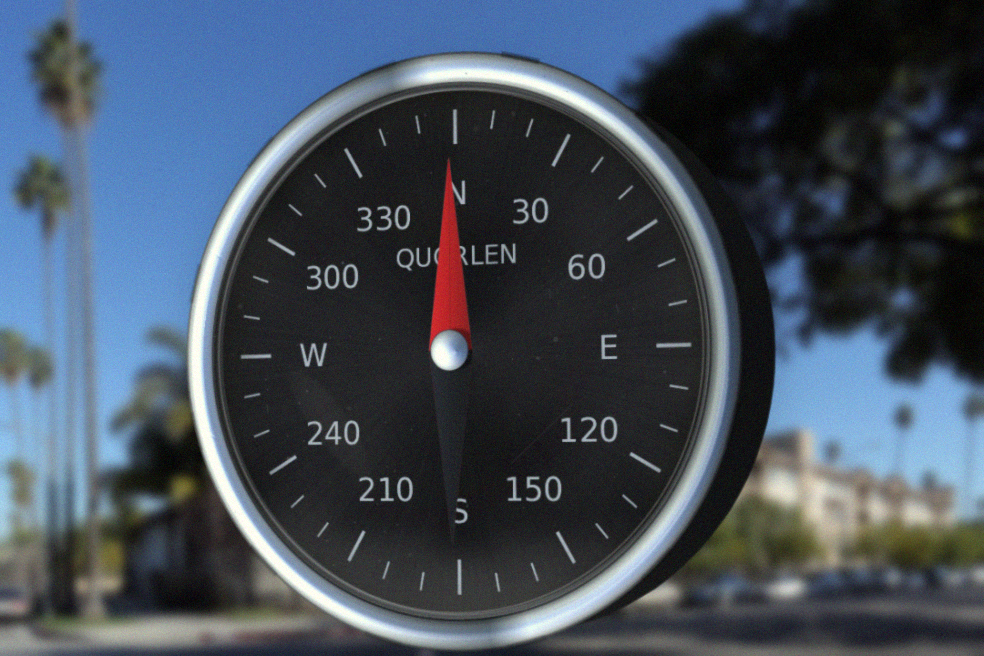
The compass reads 0 °
